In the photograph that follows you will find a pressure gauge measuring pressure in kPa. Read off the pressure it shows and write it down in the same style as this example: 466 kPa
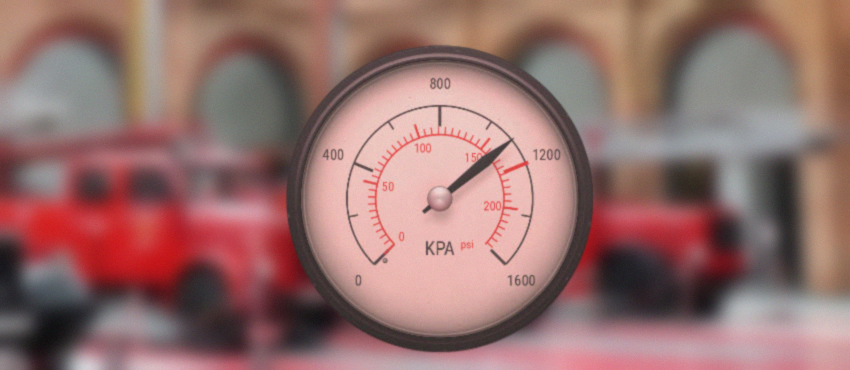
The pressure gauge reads 1100 kPa
